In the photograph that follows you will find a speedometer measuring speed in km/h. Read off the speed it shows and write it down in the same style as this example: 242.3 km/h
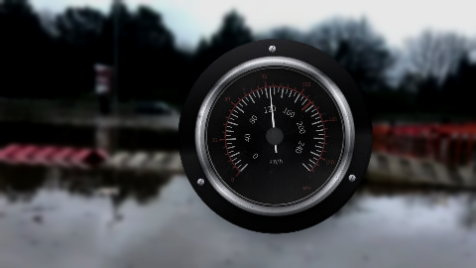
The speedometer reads 125 km/h
